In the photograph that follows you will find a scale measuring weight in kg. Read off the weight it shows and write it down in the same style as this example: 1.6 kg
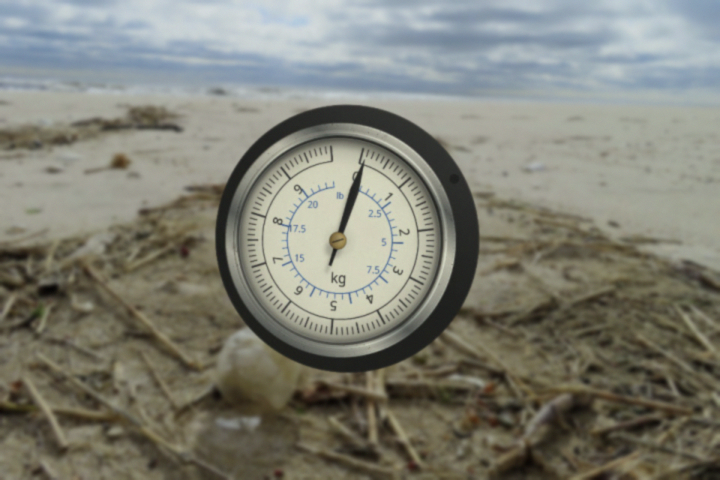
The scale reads 0.1 kg
